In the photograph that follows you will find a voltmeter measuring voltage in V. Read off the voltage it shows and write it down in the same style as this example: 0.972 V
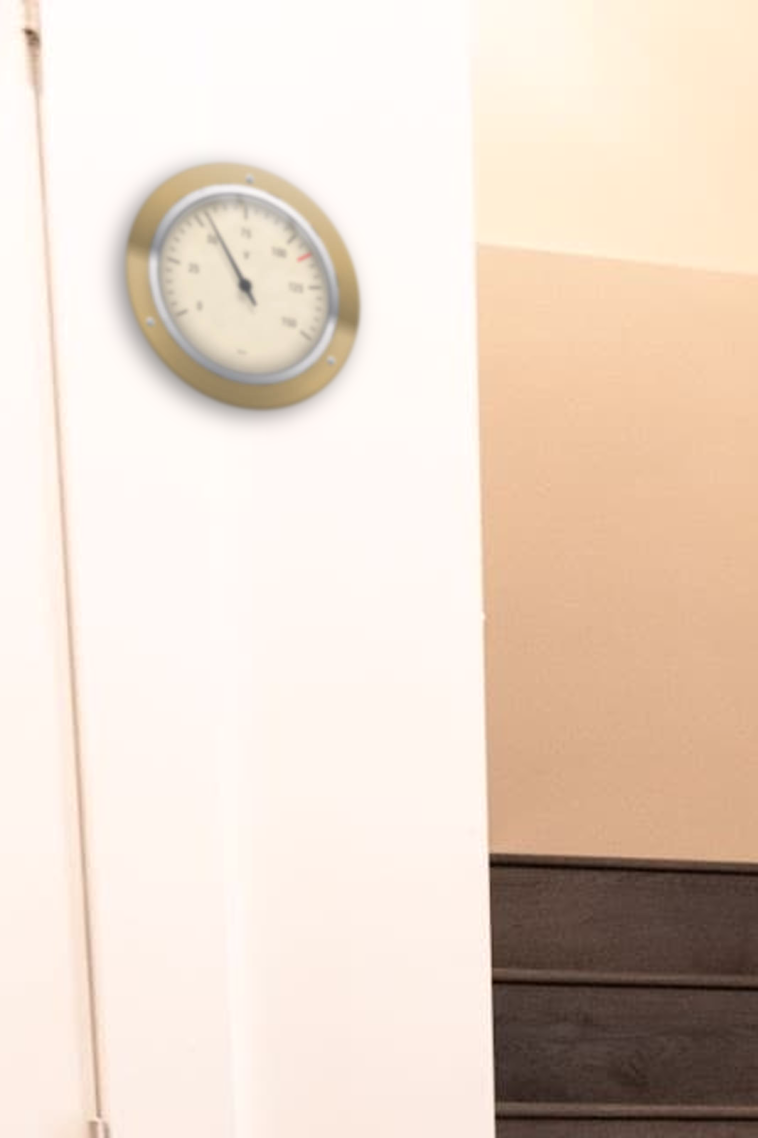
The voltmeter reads 55 V
